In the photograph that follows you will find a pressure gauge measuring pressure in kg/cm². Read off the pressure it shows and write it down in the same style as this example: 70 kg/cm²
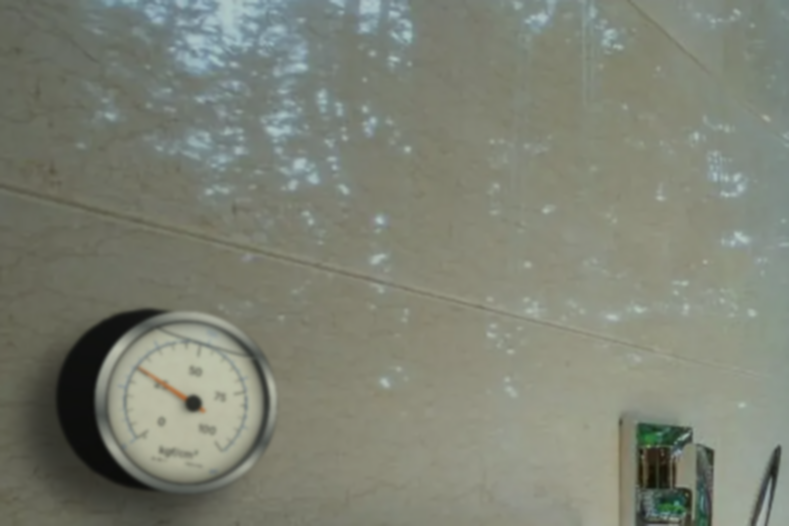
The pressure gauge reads 25 kg/cm²
